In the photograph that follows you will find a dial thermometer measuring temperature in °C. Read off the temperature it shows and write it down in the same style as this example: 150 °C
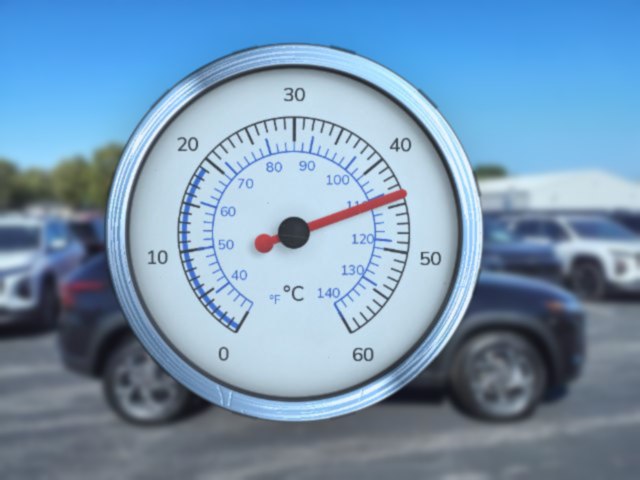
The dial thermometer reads 44 °C
